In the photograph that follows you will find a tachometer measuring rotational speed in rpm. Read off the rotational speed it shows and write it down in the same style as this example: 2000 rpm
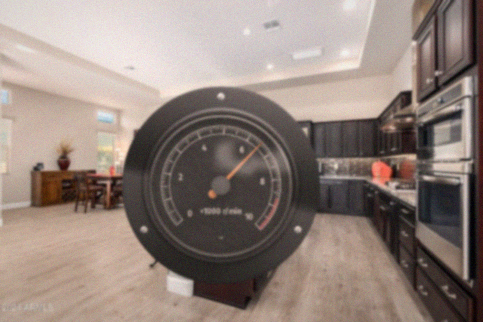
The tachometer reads 6500 rpm
